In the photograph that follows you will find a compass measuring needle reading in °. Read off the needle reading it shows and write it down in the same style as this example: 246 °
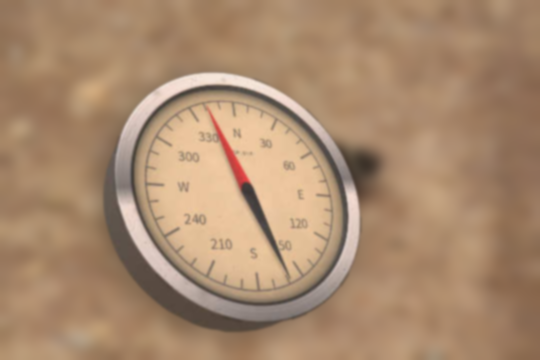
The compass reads 340 °
